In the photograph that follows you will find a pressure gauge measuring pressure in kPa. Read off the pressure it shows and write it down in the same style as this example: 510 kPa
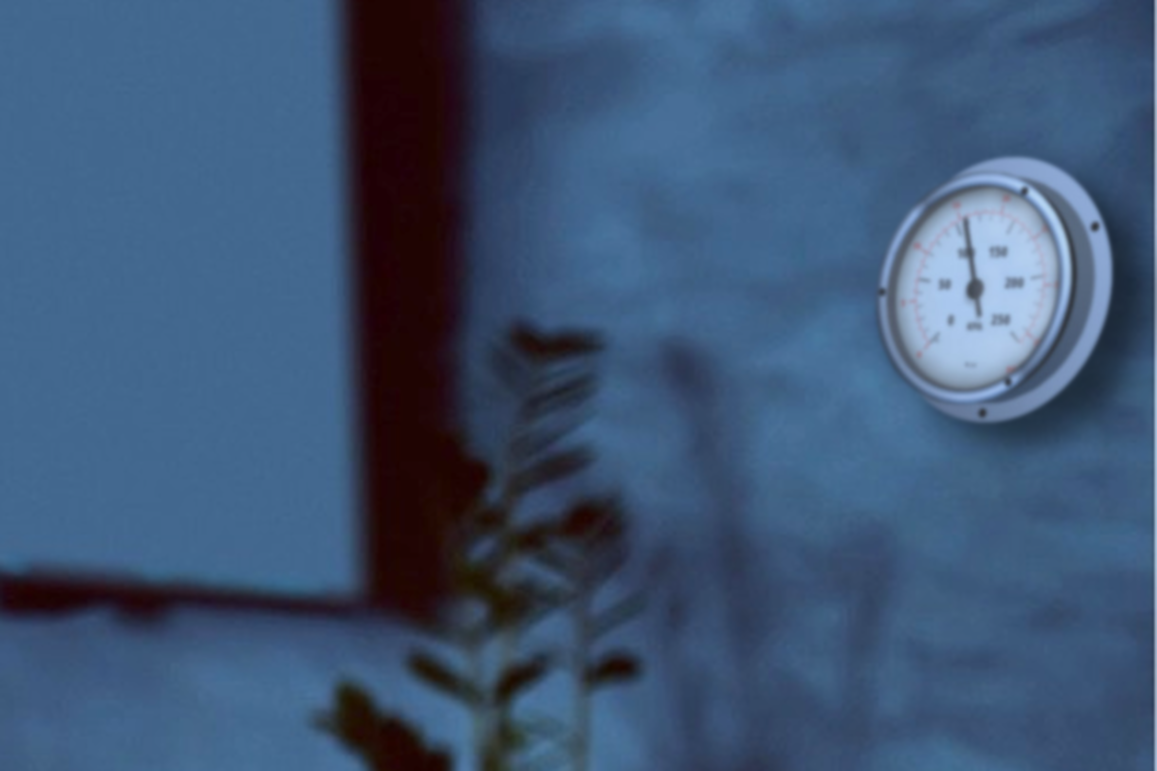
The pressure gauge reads 110 kPa
